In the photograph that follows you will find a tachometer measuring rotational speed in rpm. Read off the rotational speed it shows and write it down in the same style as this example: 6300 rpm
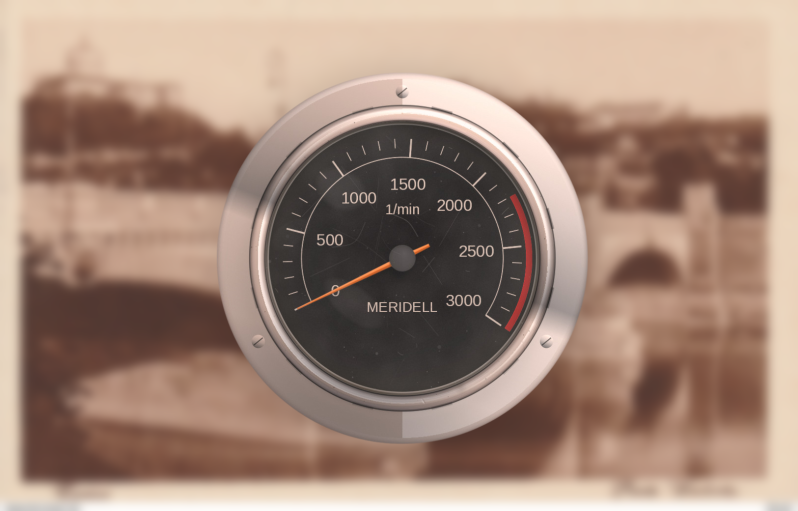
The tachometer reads 0 rpm
